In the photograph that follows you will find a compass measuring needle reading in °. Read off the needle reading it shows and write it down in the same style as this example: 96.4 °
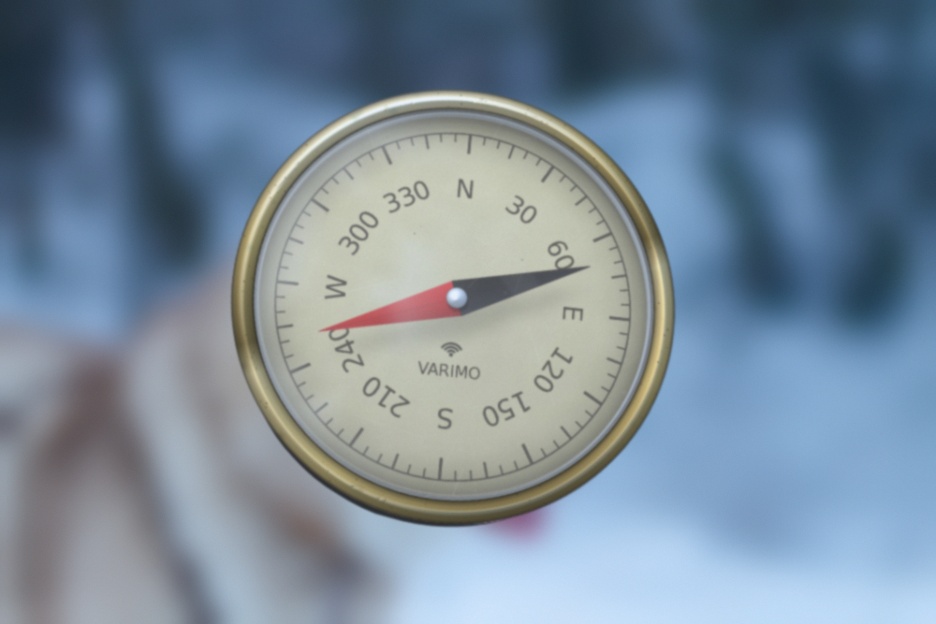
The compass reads 250 °
